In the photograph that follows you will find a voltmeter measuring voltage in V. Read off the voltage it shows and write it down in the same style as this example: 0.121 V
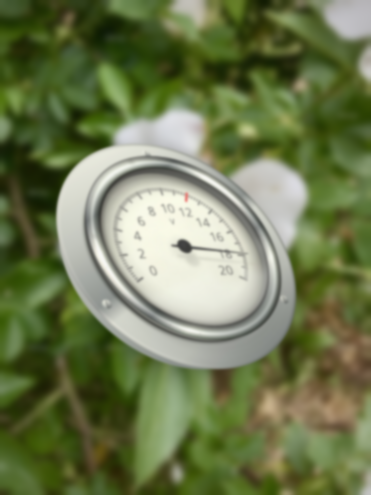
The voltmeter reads 18 V
